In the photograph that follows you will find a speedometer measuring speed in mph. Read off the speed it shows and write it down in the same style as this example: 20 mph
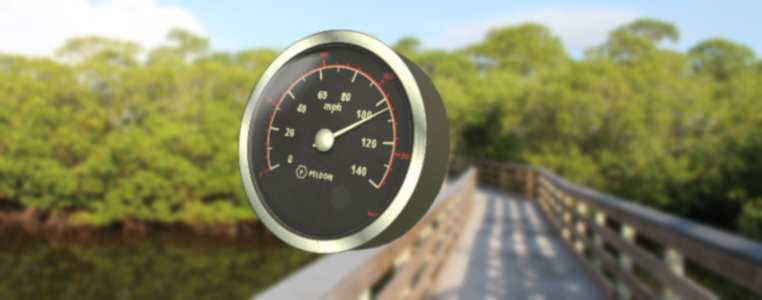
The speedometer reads 105 mph
